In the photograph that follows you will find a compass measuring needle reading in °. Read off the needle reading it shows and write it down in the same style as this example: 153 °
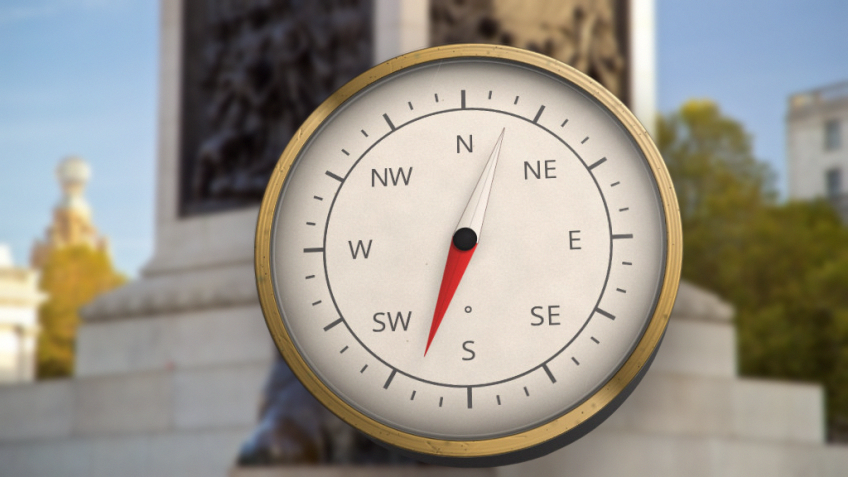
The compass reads 200 °
